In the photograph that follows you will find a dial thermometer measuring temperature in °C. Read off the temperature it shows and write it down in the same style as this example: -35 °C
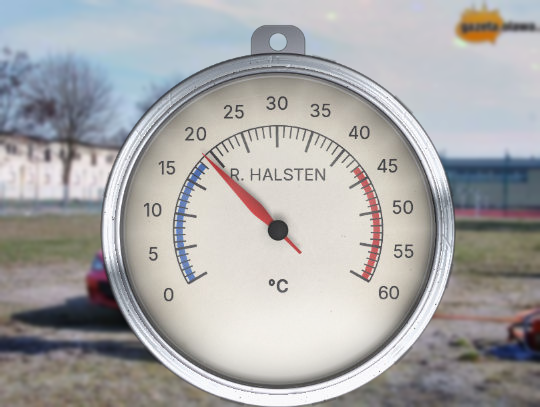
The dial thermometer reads 19 °C
